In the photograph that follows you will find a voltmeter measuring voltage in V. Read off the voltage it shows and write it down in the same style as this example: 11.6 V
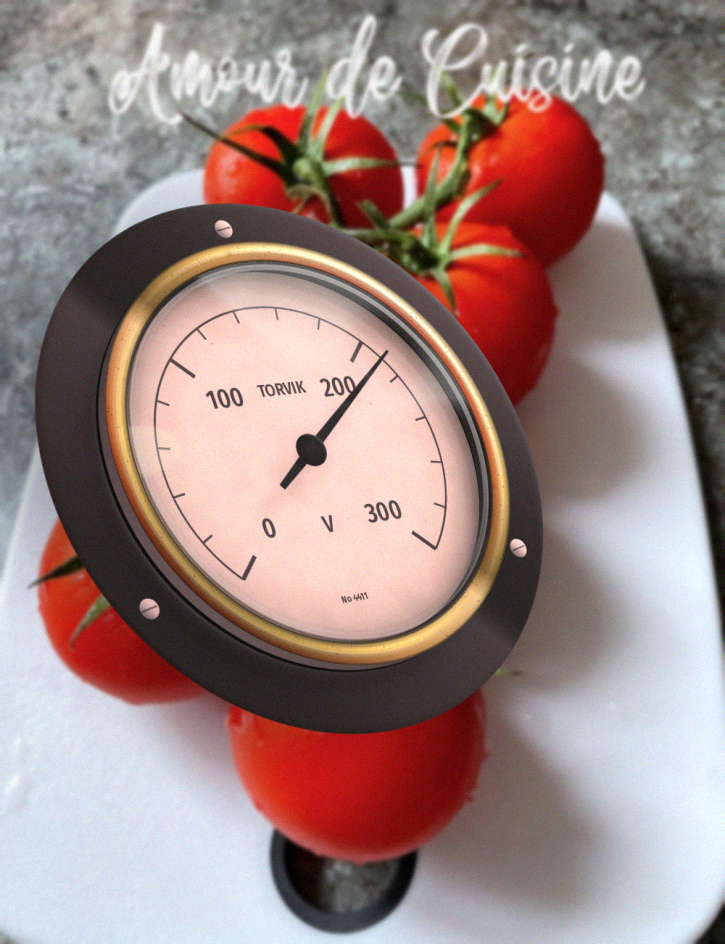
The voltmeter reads 210 V
